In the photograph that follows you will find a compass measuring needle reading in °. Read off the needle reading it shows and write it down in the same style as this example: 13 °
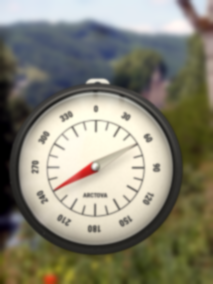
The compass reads 240 °
